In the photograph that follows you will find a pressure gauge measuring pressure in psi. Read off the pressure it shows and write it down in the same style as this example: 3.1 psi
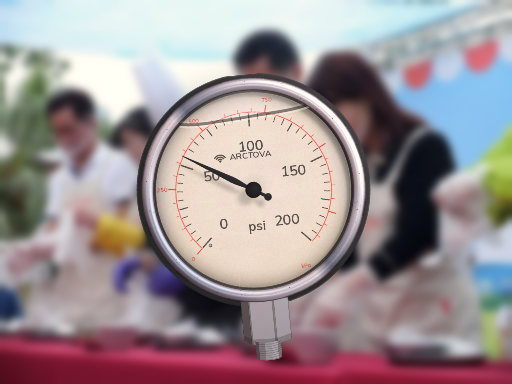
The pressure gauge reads 55 psi
